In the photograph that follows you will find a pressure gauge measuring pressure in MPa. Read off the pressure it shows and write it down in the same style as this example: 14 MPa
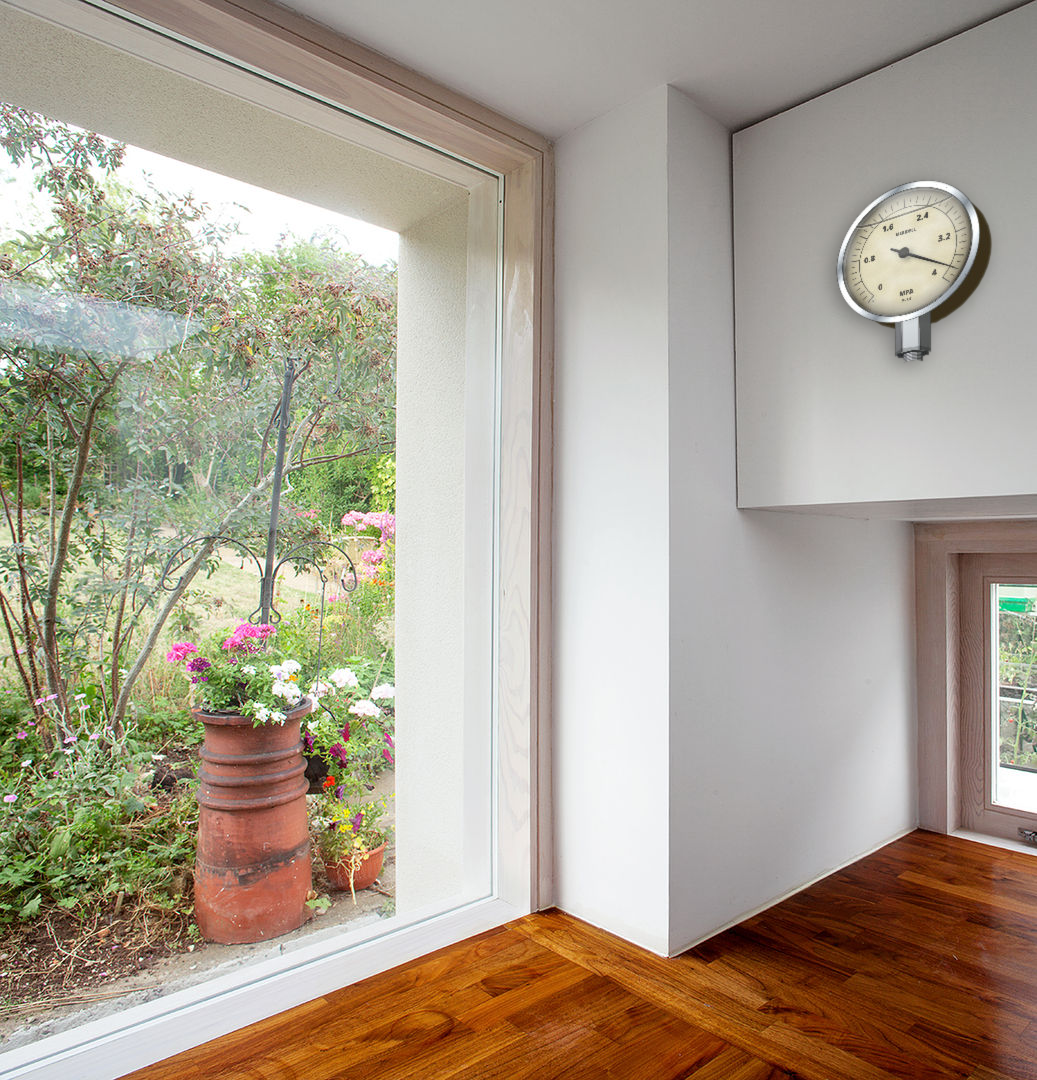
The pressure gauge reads 3.8 MPa
